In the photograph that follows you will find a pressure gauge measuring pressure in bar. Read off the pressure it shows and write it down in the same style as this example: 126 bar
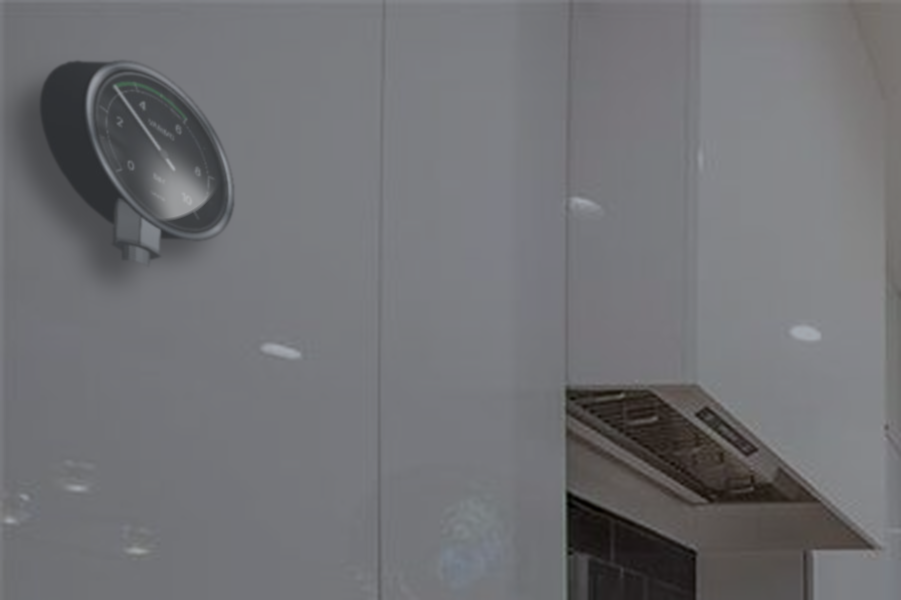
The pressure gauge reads 3 bar
